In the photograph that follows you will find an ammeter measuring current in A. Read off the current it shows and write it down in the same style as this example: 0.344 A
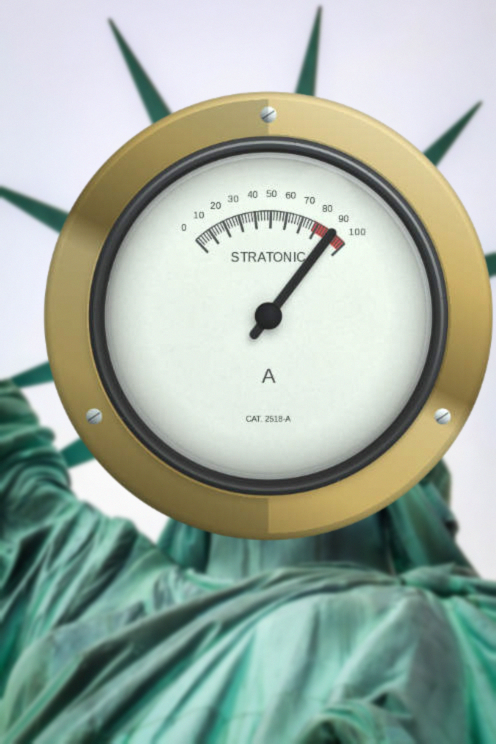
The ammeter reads 90 A
